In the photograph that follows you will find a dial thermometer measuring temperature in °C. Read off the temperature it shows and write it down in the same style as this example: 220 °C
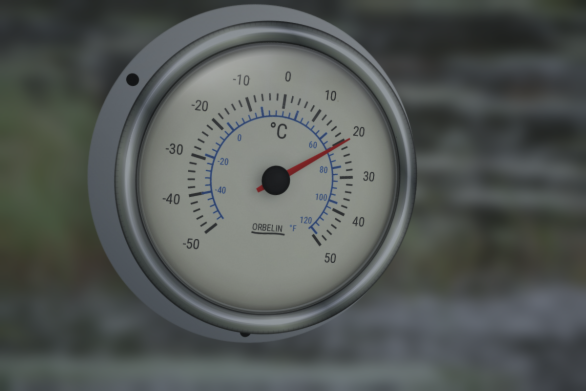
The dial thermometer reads 20 °C
